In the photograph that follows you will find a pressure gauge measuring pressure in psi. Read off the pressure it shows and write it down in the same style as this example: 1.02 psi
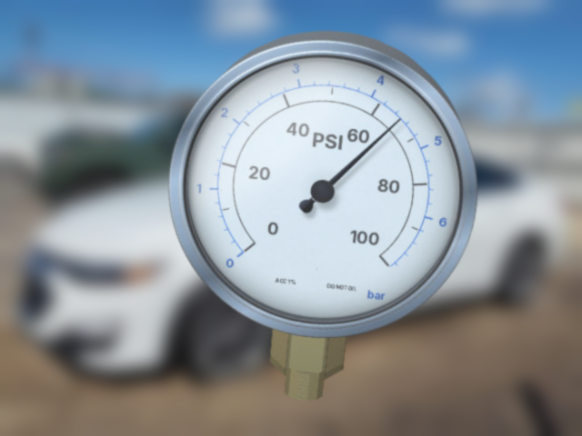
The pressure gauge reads 65 psi
